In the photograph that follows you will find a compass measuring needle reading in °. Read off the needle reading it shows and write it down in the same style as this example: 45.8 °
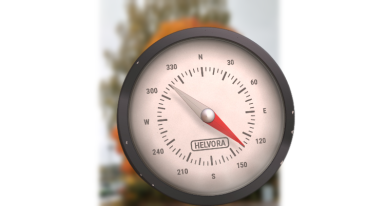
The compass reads 135 °
